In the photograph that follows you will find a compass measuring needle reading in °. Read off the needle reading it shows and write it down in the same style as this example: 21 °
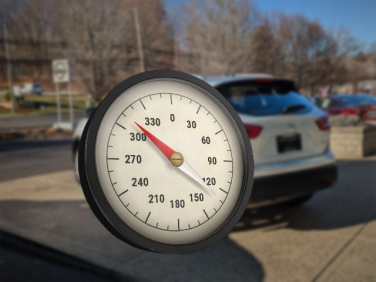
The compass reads 310 °
